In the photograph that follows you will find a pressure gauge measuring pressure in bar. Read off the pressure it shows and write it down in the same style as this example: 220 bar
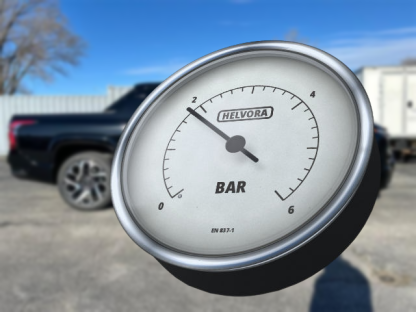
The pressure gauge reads 1.8 bar
